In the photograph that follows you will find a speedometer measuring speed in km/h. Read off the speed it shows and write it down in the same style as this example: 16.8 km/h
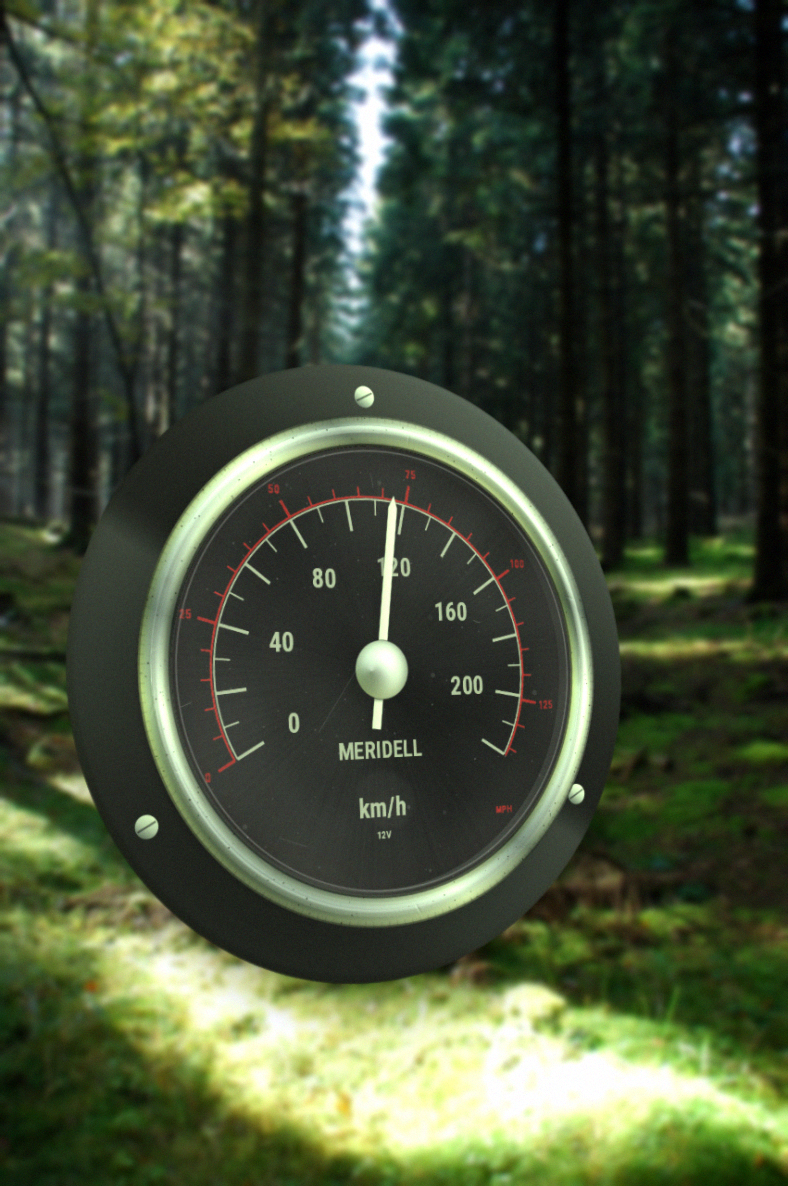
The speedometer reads 115 km/h
